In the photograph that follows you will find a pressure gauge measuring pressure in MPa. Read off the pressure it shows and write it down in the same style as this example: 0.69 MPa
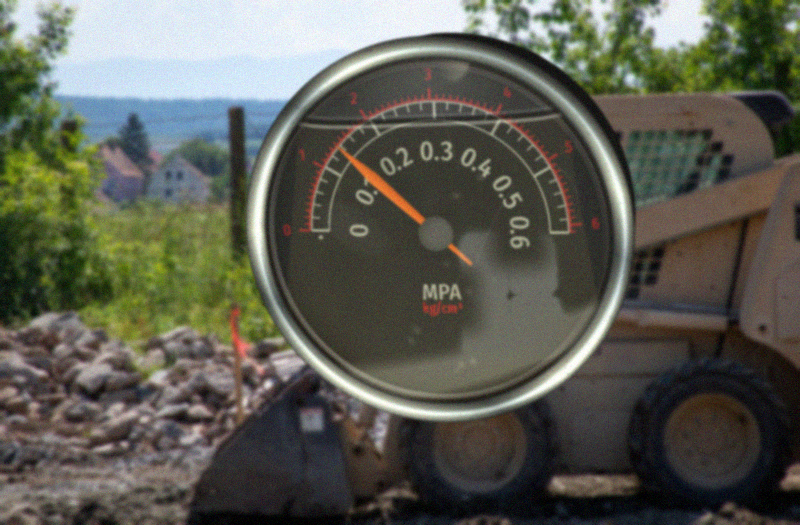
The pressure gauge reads 0.14 MPa
